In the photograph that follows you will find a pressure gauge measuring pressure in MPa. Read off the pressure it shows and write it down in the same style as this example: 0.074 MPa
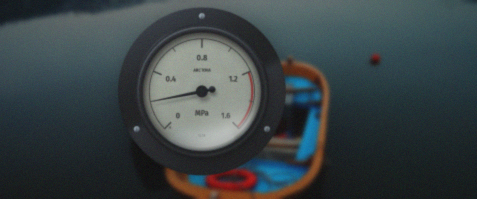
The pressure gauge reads 0.2 MPa
